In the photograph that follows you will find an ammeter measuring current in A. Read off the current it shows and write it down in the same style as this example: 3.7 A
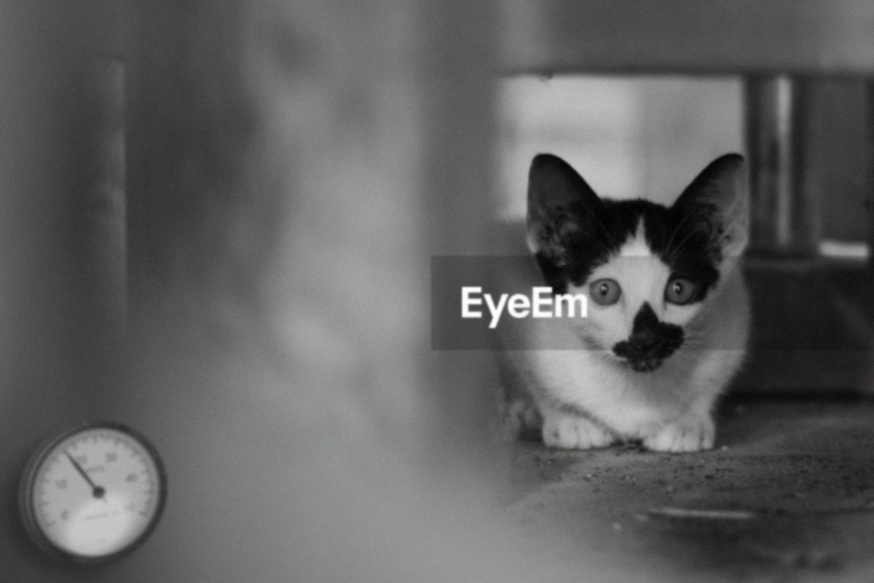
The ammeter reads 17.5 A
